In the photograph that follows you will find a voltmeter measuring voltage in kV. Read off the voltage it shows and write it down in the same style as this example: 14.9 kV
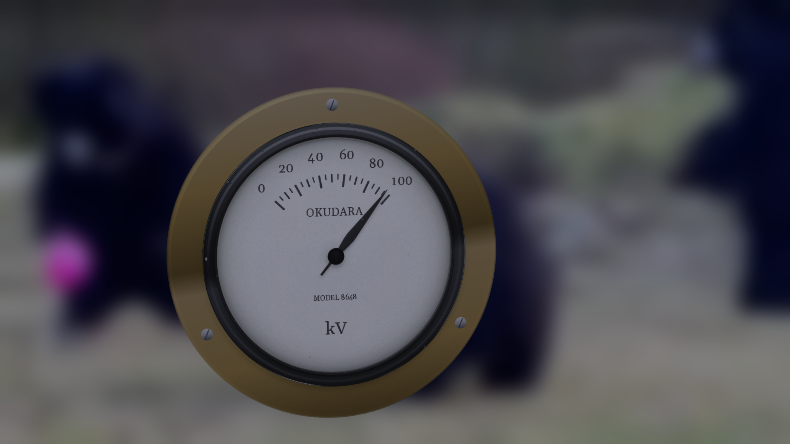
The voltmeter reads 95 kV
